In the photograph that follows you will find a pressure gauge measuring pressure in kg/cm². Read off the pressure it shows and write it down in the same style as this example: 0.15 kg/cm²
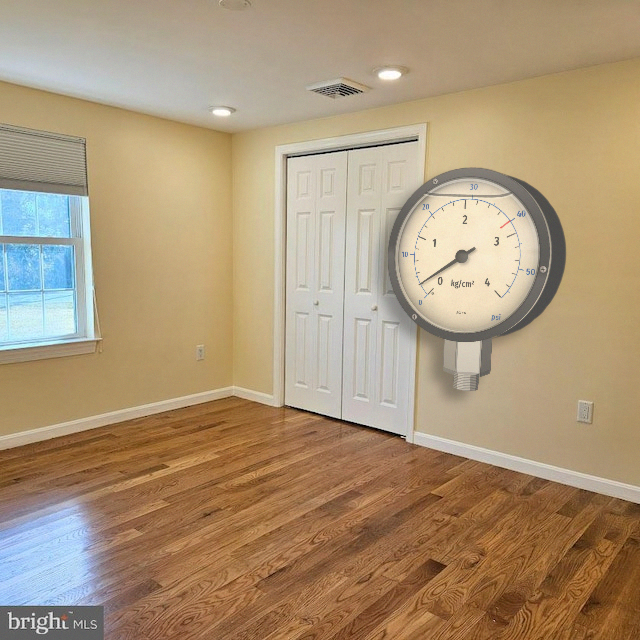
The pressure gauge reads 0.2 kg/cm²
